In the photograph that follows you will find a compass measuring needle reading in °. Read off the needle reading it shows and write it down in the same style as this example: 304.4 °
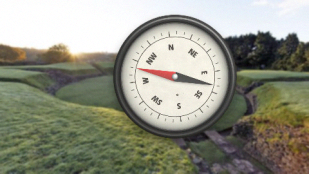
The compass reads 290 °
